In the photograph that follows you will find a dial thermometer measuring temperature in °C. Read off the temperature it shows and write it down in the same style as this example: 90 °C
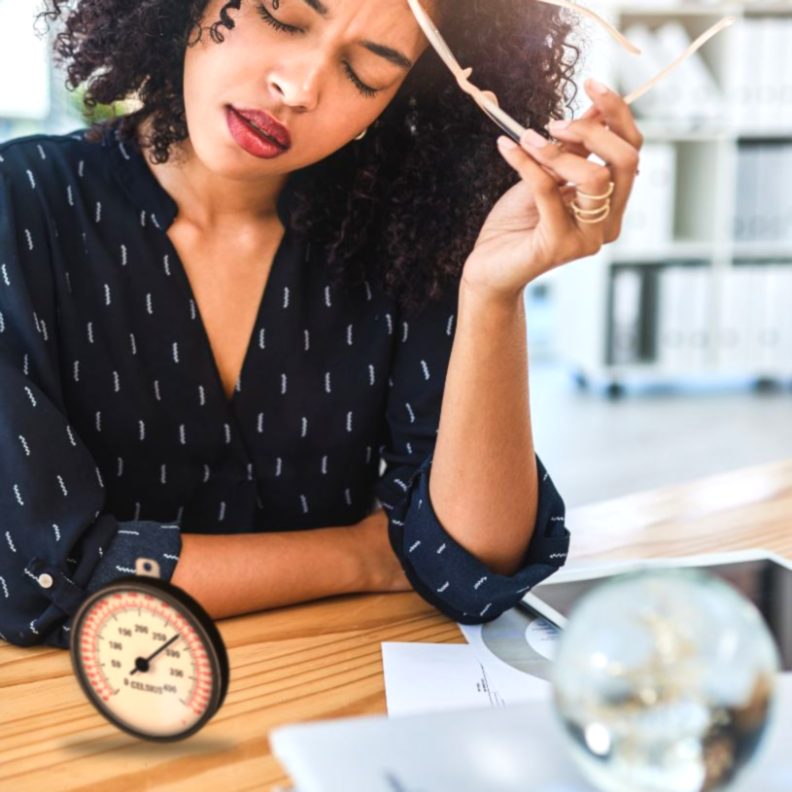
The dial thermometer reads 275 °C
